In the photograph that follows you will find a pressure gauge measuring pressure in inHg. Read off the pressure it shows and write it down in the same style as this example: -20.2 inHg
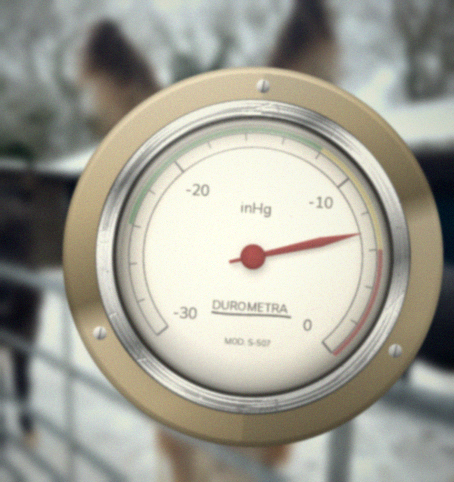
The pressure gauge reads -7 inHg
